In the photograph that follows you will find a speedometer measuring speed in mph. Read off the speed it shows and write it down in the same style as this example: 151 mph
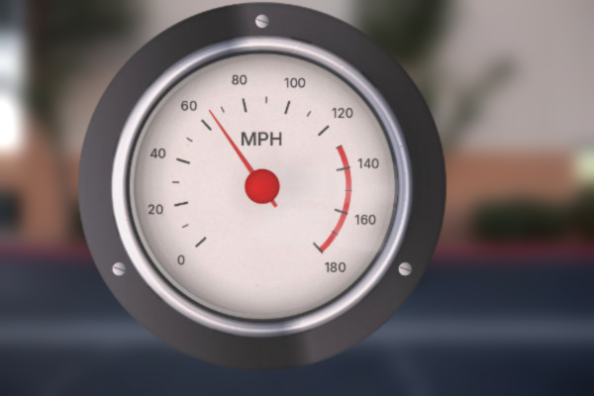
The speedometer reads 65 mph
